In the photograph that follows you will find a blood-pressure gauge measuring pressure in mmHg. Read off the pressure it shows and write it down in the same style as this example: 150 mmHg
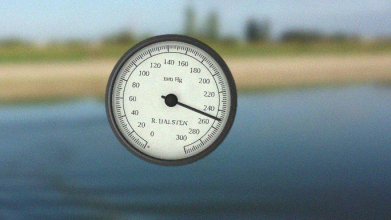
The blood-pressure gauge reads 250 mmHg
